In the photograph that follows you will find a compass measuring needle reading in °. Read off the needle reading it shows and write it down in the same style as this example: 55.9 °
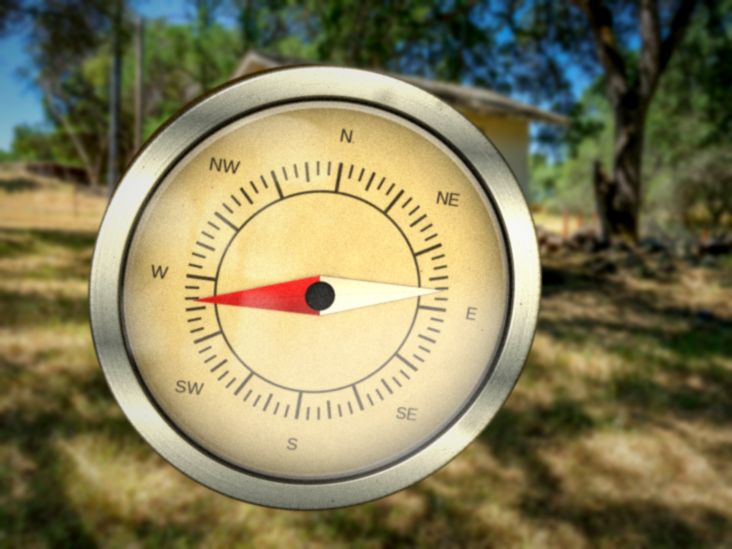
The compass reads 260 °
